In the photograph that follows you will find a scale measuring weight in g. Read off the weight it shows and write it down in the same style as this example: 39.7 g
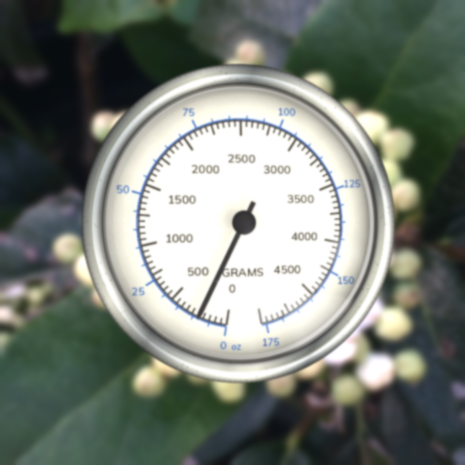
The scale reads 250 g
